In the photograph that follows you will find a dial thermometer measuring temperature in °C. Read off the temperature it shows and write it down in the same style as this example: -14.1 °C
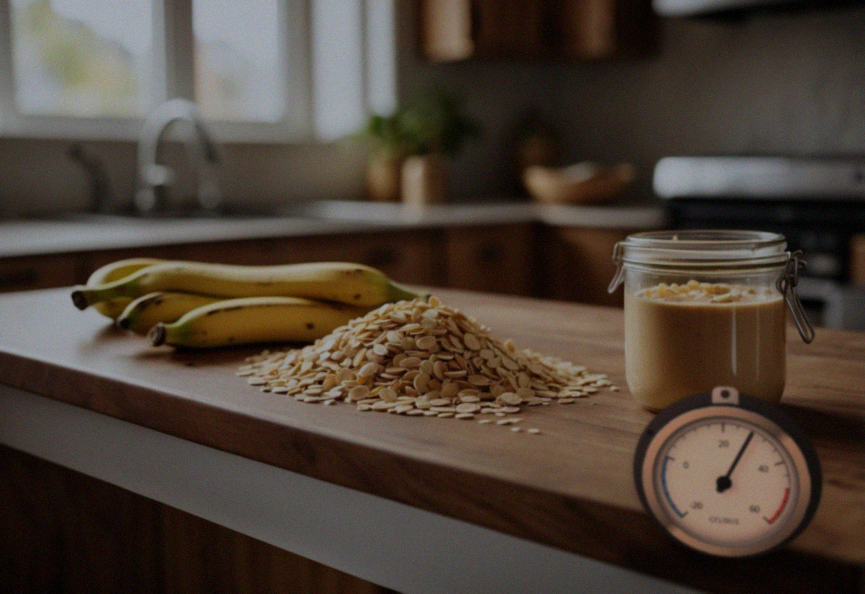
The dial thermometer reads 28 °C
